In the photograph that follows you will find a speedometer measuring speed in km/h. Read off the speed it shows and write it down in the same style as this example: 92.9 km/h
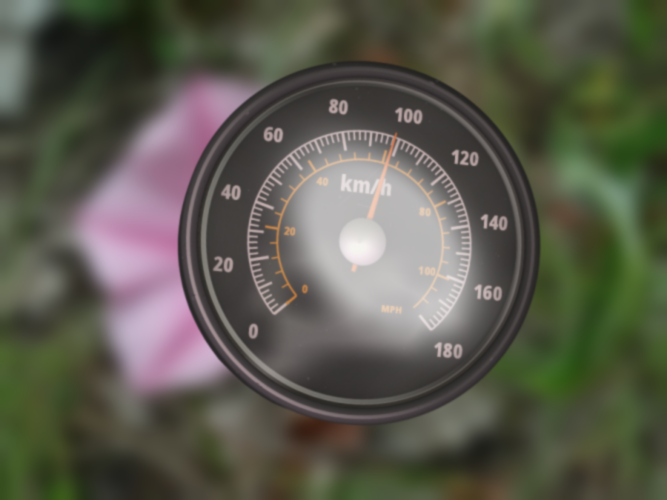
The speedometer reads 98 km/h
